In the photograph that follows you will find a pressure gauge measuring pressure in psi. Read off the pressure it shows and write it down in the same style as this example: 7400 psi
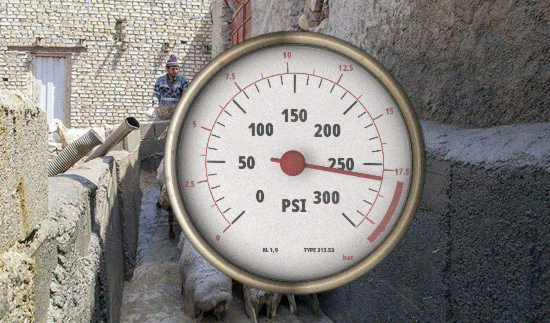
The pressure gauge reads 260 psi
